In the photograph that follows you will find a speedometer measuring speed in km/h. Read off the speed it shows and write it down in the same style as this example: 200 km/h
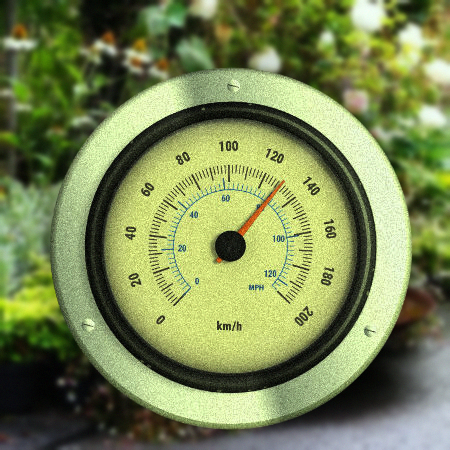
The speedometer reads 130 km/h
